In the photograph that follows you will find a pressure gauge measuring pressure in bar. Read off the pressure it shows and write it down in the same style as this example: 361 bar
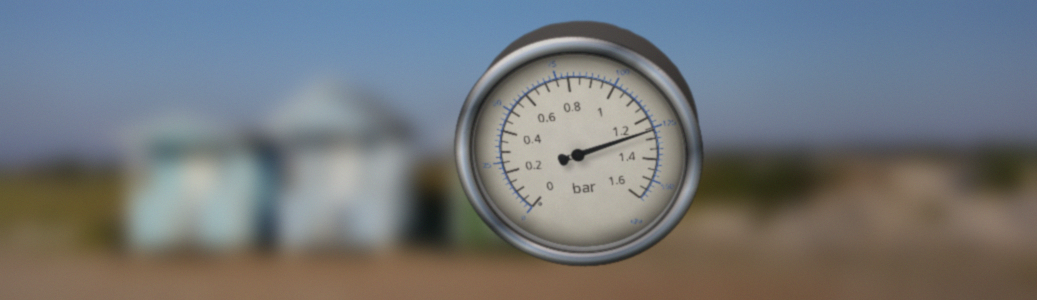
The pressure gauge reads 1.25 bar
